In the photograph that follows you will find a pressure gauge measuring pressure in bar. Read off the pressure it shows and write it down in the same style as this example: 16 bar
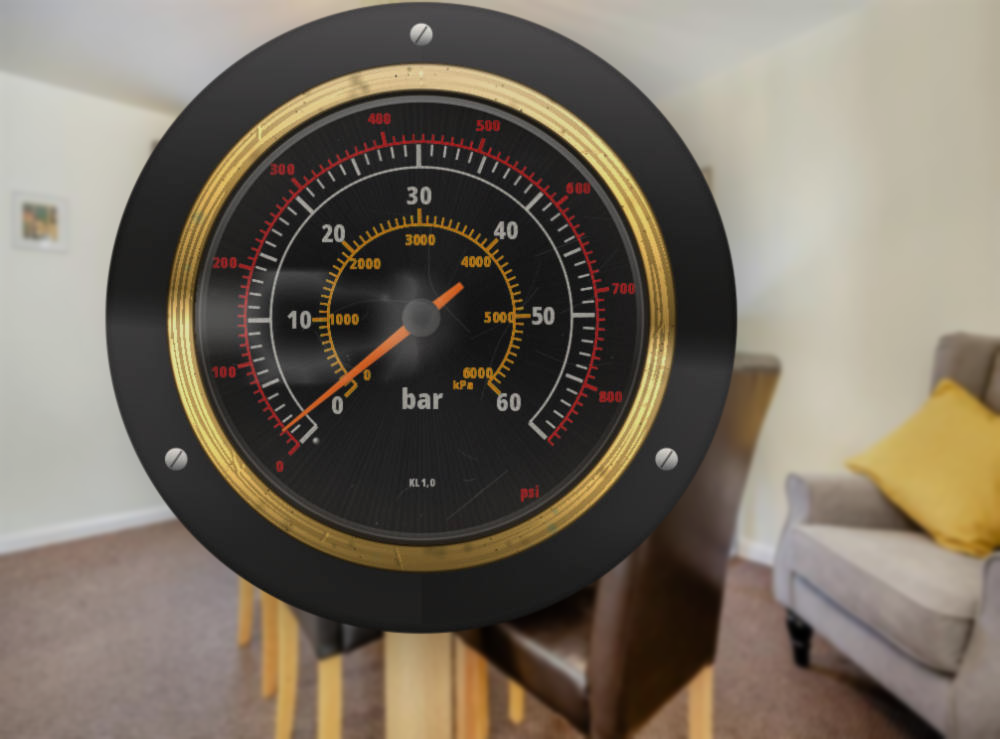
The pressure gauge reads 1.5 bar
